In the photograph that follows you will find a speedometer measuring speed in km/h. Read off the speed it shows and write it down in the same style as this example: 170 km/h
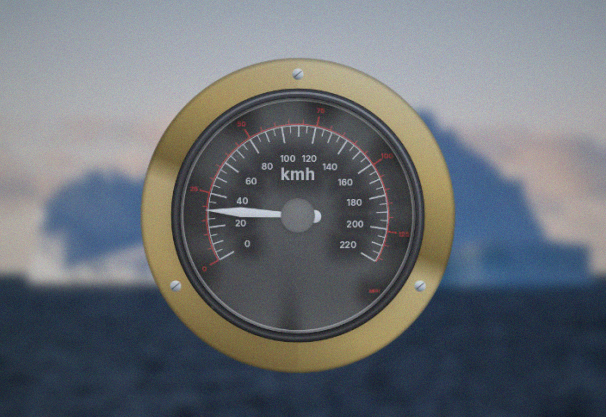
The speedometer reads 30 km/h
